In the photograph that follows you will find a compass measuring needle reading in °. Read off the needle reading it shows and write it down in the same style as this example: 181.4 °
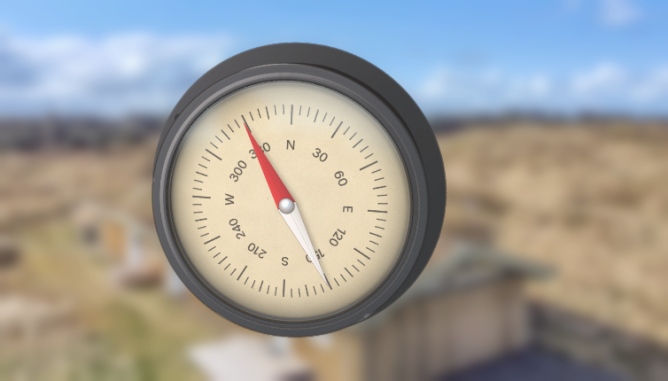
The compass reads 330 °
